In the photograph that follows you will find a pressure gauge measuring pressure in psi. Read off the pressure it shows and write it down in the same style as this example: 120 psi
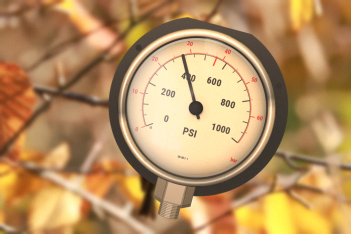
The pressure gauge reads 400 psi
